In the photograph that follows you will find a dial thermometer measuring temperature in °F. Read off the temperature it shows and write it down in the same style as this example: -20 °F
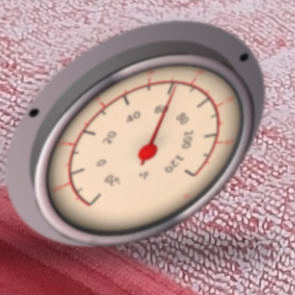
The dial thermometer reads 60 °F
